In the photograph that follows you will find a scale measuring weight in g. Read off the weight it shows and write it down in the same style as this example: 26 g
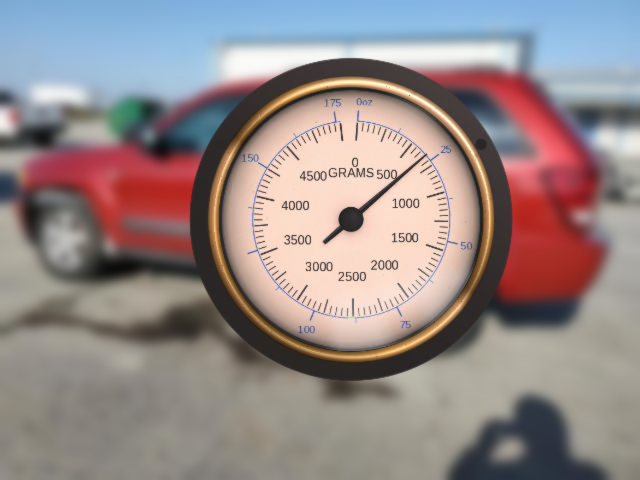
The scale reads 650 g
